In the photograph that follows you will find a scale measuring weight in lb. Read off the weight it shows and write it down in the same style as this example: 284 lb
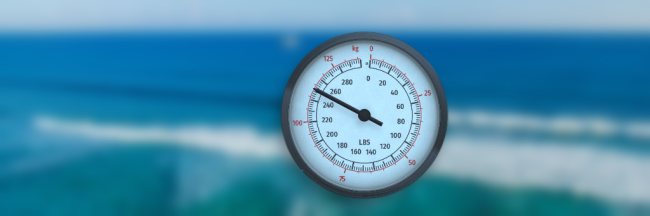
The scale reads 250 lb
